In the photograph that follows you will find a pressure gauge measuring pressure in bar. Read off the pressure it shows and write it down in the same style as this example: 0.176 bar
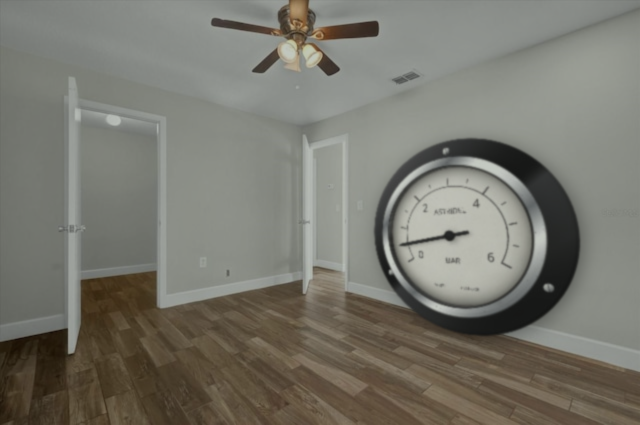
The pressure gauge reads 0.5 bar
